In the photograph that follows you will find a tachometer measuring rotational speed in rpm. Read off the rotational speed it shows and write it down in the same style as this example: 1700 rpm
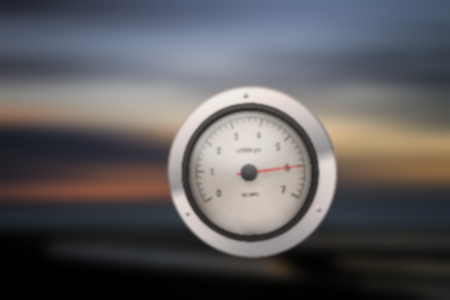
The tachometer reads 6000 rpm
